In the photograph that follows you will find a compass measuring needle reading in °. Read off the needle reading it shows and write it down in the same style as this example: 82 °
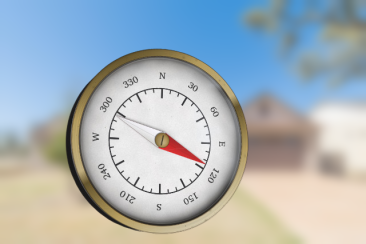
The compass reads 115 °
